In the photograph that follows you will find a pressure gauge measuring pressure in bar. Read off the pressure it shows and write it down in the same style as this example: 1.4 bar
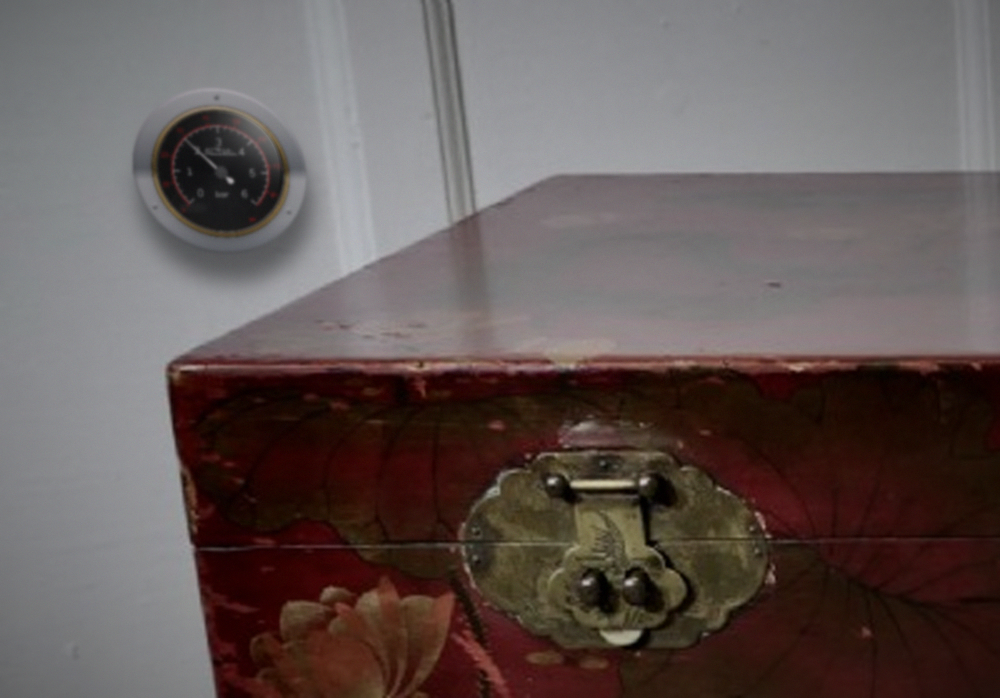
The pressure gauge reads 2 bar
